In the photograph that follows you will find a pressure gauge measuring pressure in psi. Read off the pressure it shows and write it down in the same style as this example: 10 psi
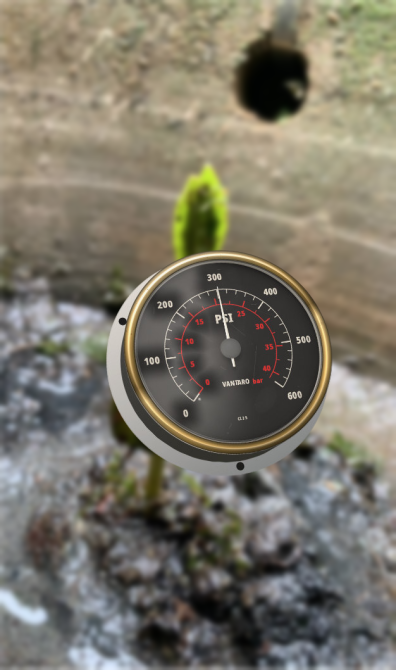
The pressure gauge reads 300 psi
